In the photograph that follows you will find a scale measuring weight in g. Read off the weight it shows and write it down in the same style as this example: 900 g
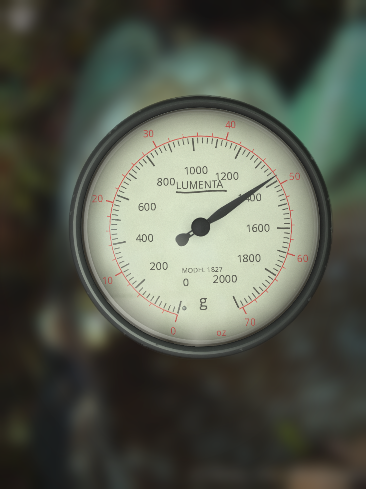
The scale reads 1380 g
